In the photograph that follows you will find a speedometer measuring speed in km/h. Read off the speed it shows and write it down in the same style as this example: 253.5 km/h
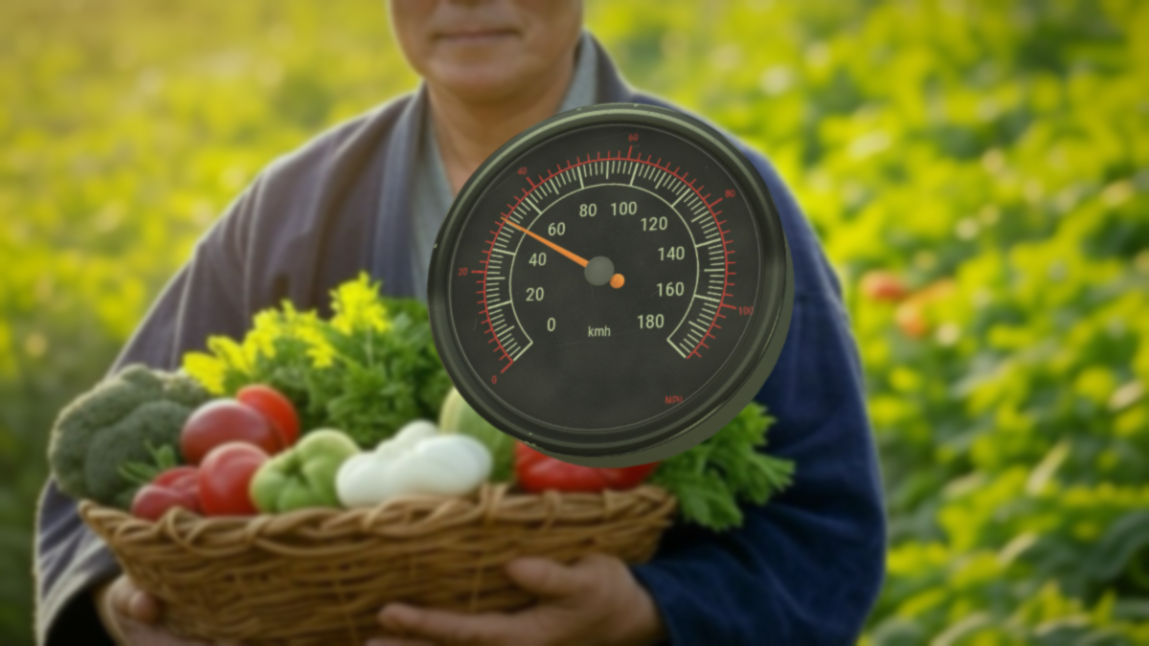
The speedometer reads 50 km/h
